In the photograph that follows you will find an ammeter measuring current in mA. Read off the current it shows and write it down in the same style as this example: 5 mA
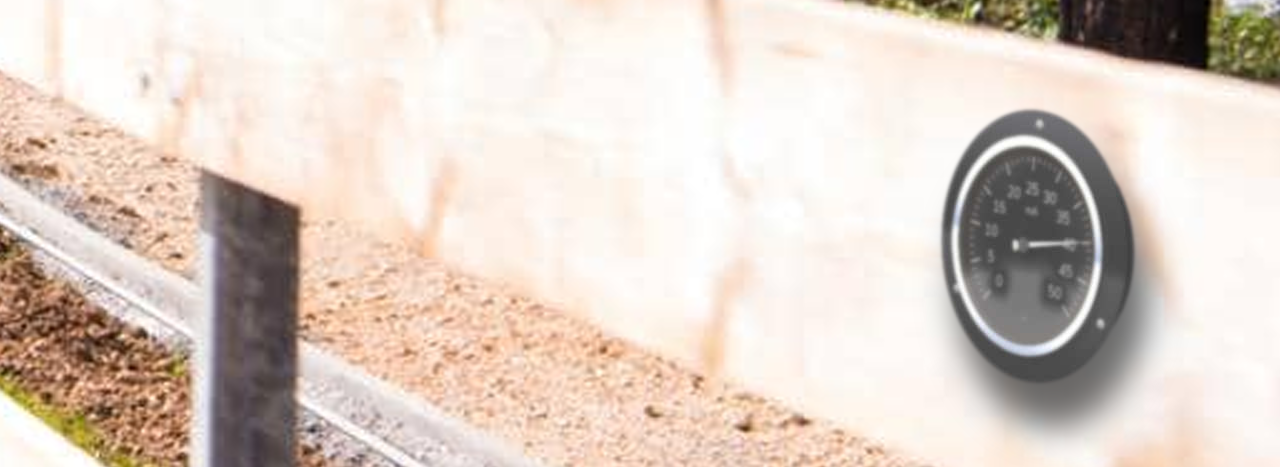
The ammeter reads 40 mA
